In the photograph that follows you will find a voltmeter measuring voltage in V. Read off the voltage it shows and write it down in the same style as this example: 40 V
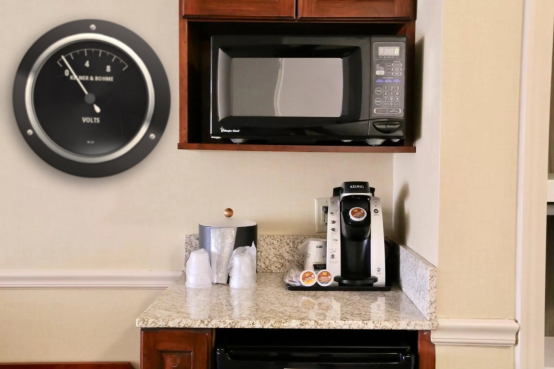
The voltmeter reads 1 V
